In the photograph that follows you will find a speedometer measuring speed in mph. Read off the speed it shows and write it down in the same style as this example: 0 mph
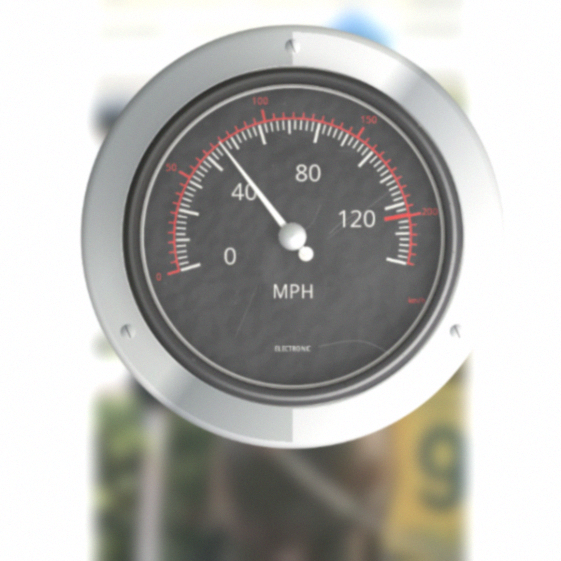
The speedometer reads 46 mph
